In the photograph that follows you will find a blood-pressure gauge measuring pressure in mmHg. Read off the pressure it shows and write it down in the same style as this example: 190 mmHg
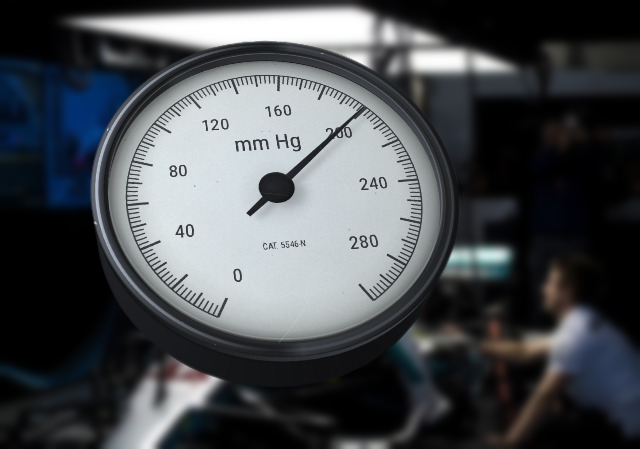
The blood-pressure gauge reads 200 mmHg
